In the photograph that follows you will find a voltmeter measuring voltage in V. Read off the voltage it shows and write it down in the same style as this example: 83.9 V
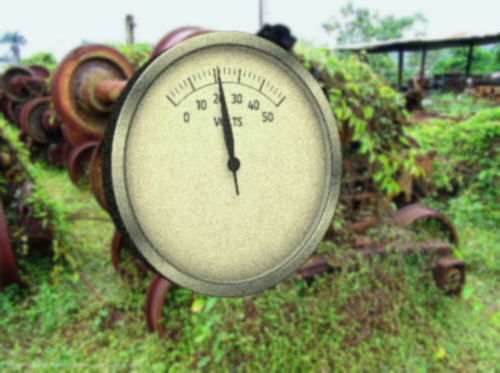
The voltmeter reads 20 V
